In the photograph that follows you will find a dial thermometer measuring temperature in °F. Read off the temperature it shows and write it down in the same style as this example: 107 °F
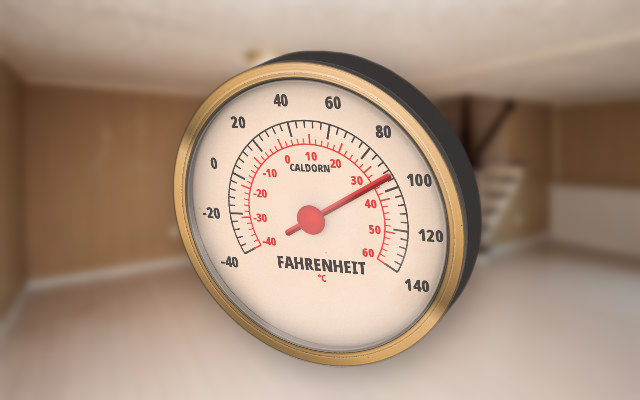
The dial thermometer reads 94 °F
